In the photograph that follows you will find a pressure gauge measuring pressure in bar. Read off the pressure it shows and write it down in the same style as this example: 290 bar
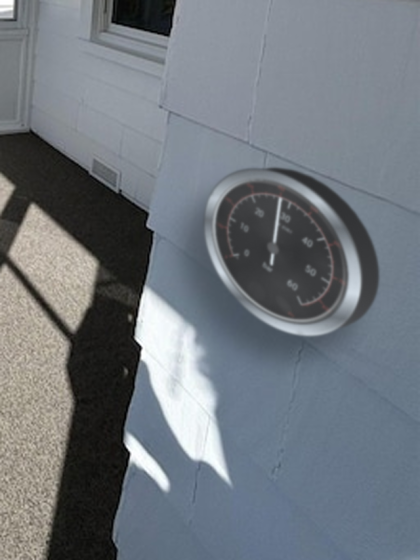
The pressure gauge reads 28 bar
